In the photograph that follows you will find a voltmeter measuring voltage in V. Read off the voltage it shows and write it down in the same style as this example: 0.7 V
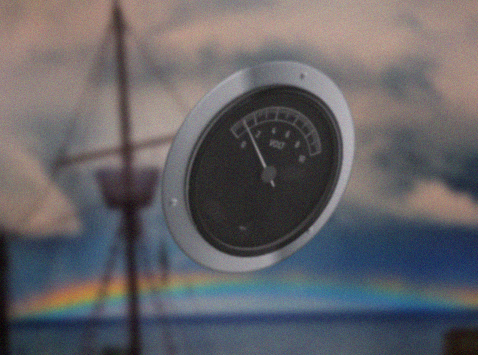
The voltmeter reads 1 V
